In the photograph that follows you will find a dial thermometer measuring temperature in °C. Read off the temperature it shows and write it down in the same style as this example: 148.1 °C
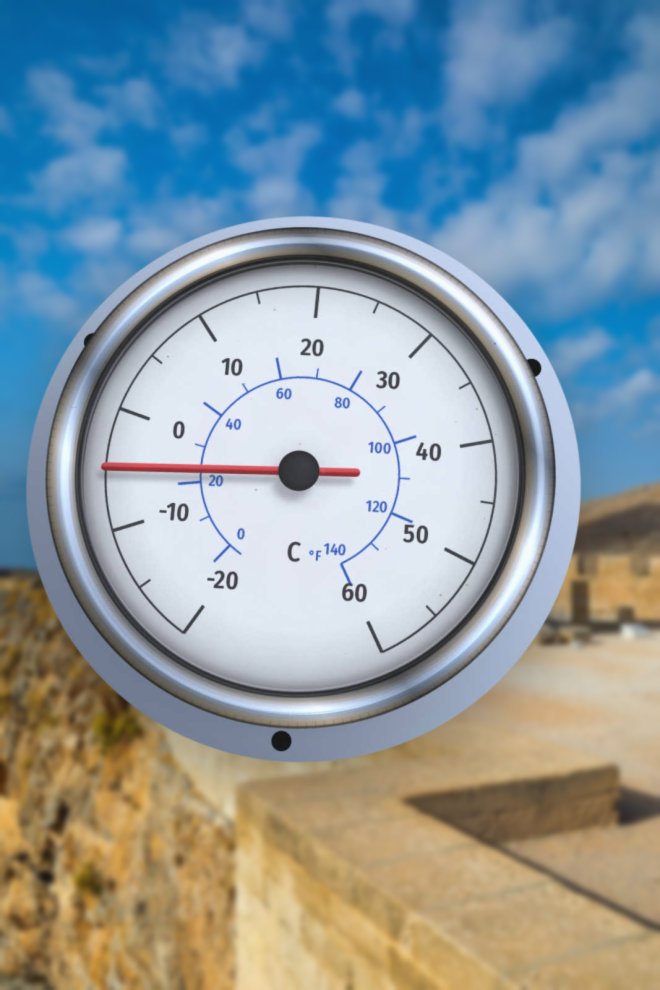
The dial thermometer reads -5 °C
